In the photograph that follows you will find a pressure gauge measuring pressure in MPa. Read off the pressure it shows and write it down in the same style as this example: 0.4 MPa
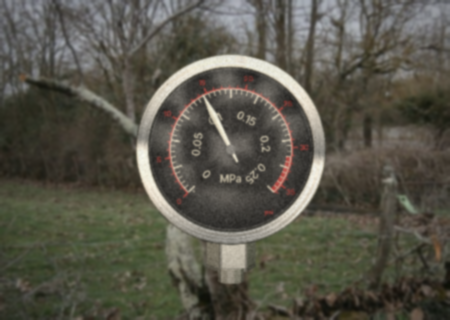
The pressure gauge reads 0.1 MPa
